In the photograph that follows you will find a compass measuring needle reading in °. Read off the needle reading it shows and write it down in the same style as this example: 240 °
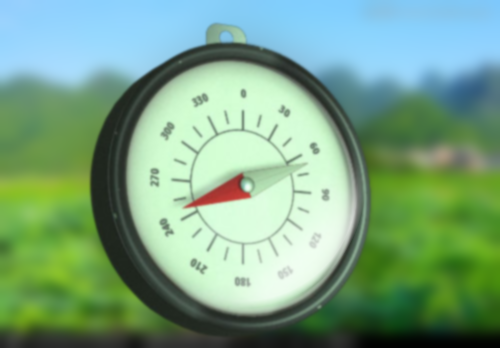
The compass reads 247.5 °
